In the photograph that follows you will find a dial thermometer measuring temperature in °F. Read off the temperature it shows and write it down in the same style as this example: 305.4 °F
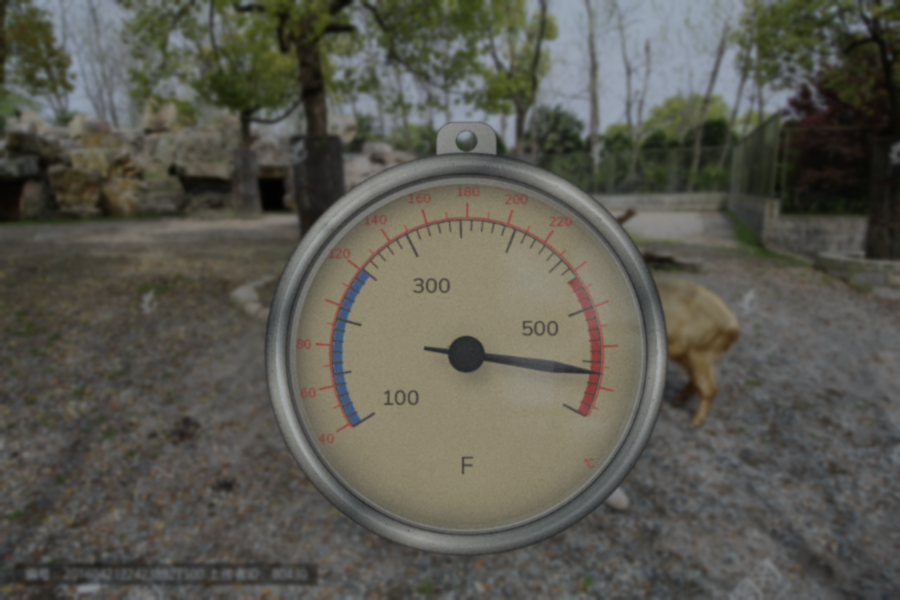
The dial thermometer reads 560 °F
